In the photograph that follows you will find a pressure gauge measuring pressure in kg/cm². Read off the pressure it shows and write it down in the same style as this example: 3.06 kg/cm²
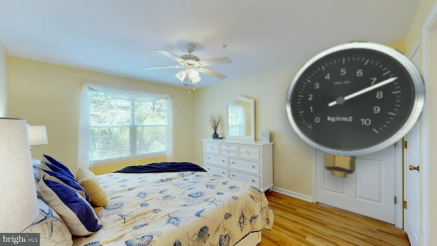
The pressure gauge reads 7.4 kg/cm²
